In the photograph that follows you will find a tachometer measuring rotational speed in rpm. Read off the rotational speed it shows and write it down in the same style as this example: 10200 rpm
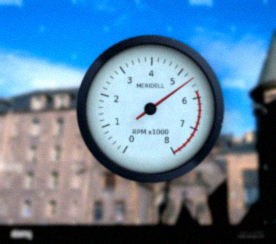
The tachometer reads 5400 rpm
